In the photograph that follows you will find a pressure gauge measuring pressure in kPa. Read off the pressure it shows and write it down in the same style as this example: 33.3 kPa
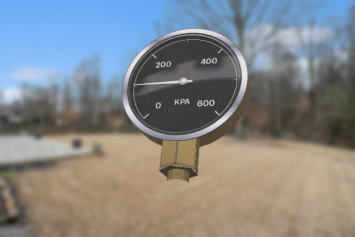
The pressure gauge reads 100 kPa
